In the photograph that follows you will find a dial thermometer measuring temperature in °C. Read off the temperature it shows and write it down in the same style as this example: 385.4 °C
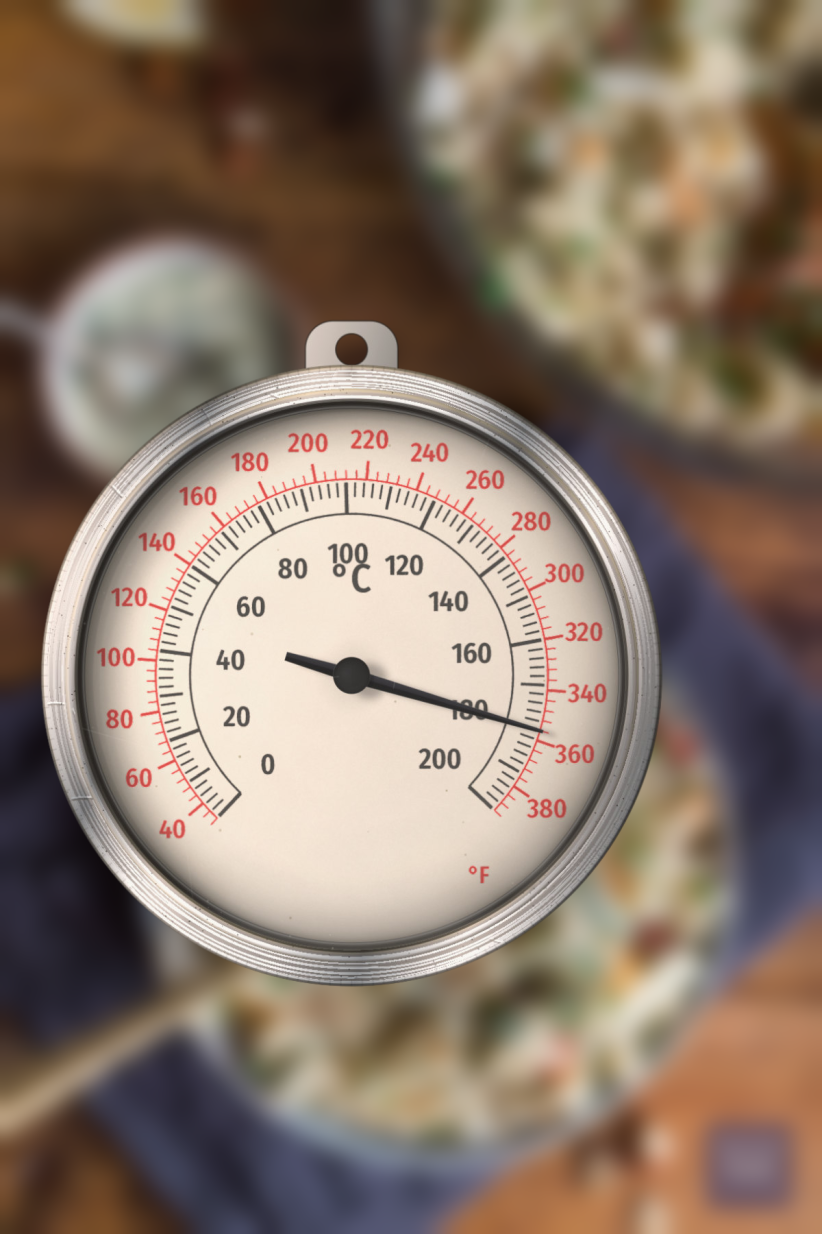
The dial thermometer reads 180 °C
